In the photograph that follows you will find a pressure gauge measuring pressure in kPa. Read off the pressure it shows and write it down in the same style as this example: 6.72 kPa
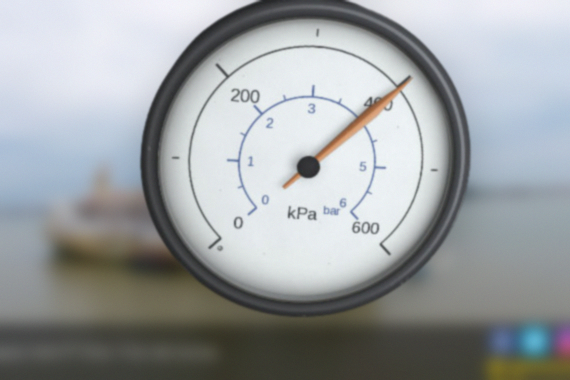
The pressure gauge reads 400 kPa
